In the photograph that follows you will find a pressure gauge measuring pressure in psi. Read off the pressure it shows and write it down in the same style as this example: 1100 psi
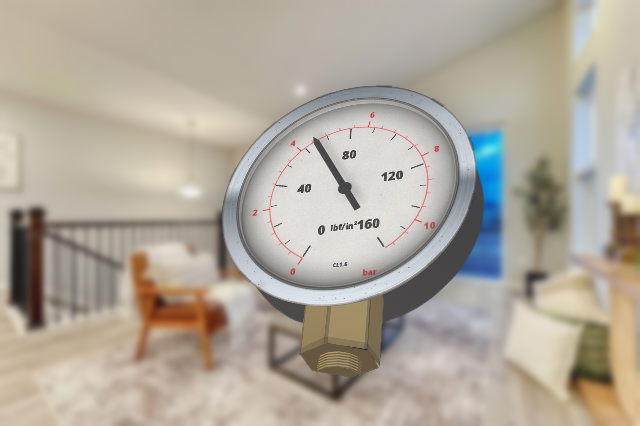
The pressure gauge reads 65 psi
